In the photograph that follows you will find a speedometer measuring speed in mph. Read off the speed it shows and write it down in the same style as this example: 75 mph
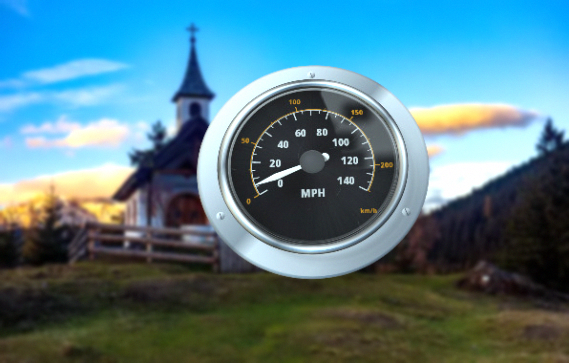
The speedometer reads 5 mph
